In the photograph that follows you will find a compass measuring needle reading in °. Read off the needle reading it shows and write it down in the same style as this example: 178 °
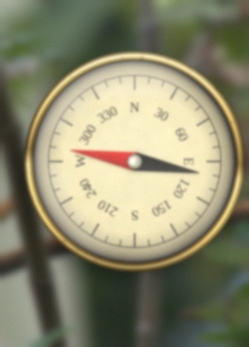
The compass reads 280 °
